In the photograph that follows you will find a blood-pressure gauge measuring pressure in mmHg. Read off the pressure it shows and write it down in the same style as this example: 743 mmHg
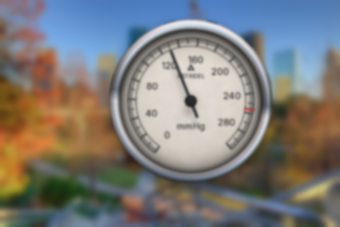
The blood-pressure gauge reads 130 mmHg
